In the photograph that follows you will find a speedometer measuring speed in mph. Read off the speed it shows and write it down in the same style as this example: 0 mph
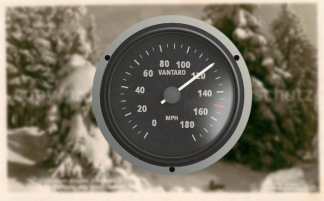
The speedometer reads 120 mph
